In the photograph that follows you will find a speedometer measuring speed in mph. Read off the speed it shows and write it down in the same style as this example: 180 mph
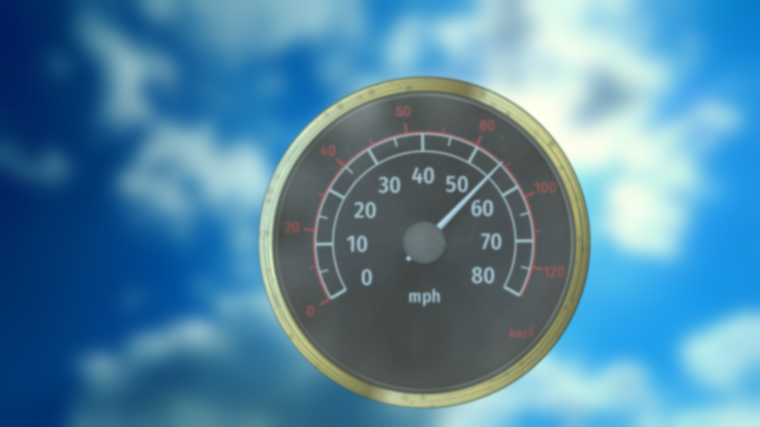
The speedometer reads 55 mph
